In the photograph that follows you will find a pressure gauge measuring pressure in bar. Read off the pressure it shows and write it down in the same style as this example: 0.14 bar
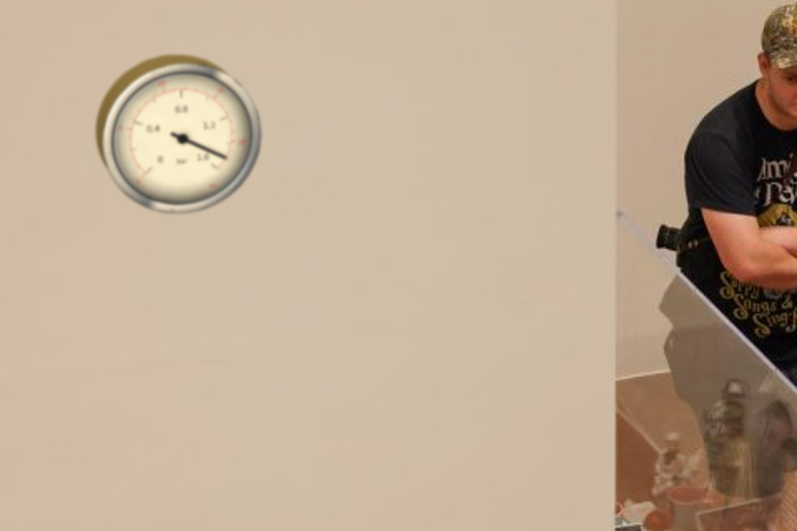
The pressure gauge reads 1.5 bar
